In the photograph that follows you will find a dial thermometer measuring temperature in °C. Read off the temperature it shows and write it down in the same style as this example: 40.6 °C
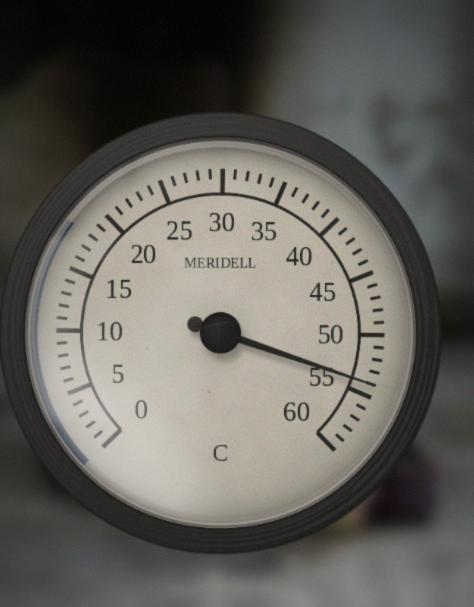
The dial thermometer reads 54 °C
